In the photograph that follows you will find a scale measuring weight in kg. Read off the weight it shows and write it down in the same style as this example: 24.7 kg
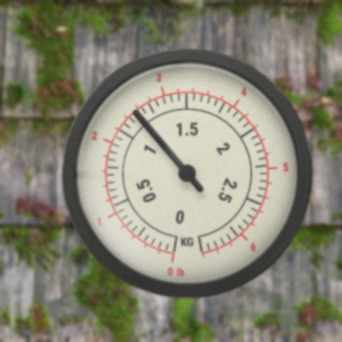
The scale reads 1.15 kg
